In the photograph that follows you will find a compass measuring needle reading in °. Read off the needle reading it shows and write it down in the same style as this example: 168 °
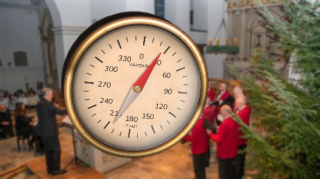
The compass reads 25 °
